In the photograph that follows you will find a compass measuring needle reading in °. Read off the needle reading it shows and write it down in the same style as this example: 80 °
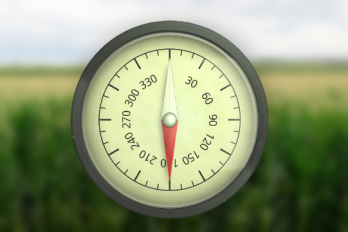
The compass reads 180 °
